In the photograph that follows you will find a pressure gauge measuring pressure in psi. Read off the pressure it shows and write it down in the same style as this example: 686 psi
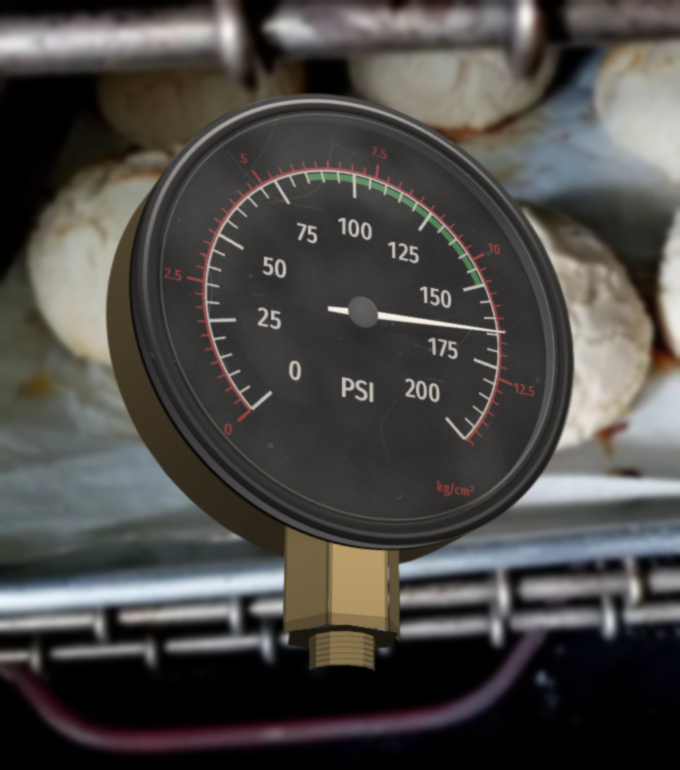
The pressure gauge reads 165 psi
